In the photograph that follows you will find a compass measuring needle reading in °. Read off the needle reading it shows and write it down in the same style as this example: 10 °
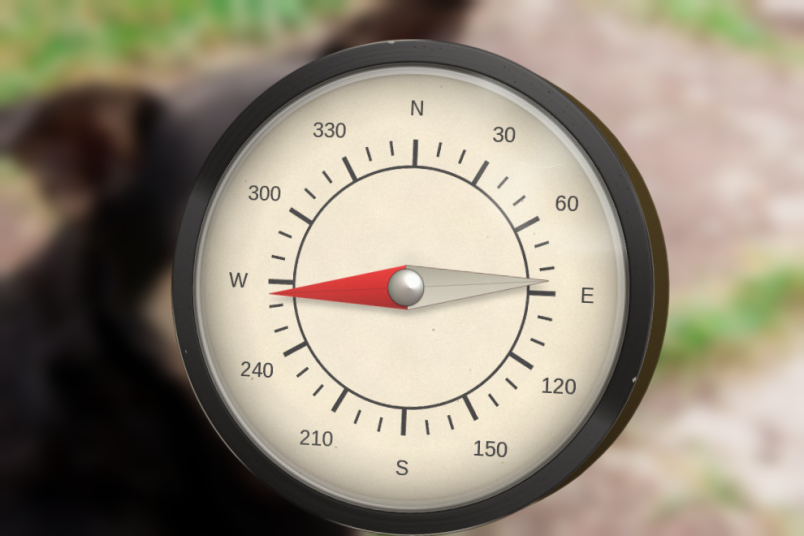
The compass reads 265 °
